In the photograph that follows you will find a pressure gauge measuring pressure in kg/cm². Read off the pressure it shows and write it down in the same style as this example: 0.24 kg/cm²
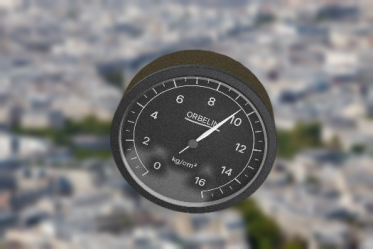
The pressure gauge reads 9.5 kg/cm²
